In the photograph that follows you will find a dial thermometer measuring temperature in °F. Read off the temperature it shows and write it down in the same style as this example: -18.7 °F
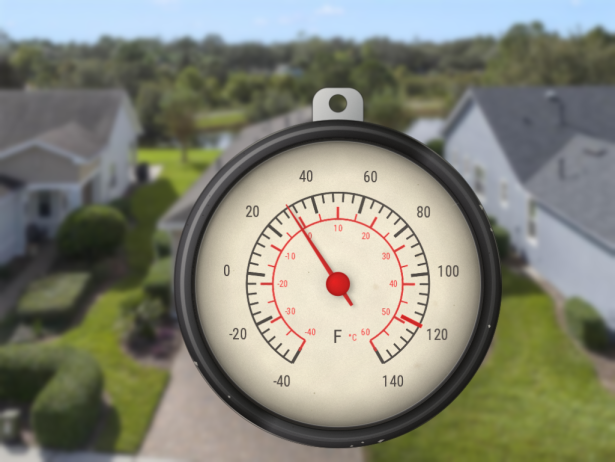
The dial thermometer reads 30 °F
